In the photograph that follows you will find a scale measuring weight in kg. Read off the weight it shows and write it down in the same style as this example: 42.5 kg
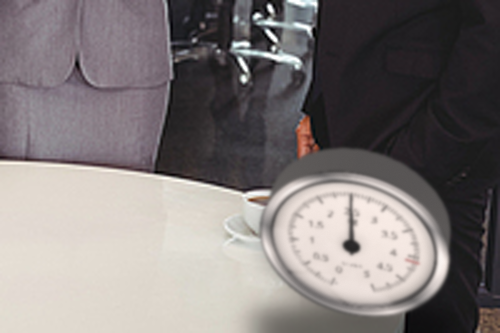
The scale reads 2.5 kg
